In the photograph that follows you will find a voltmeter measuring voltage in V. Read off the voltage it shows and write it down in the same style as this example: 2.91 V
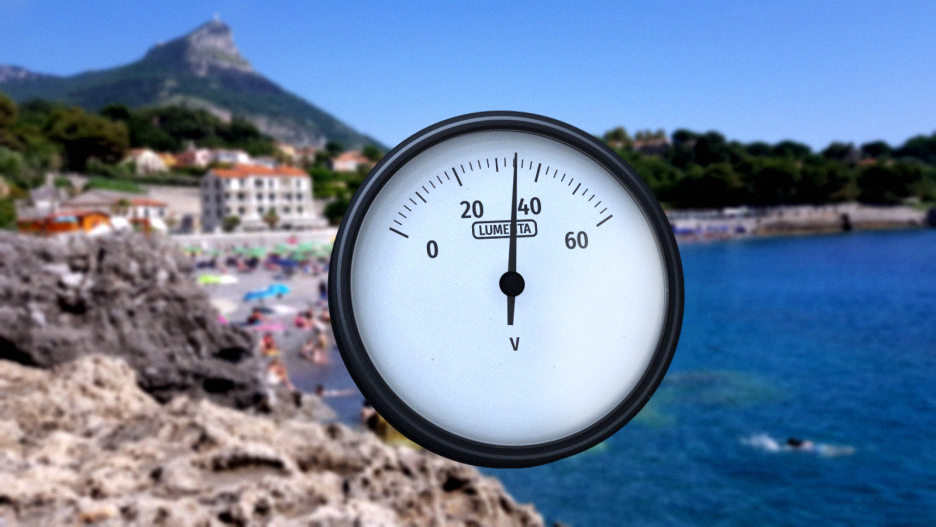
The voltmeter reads 34 V
